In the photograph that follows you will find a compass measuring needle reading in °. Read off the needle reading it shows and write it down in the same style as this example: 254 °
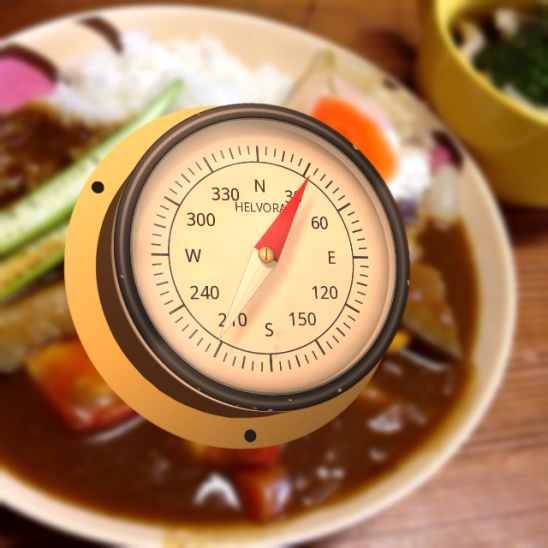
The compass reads 32.5 °
